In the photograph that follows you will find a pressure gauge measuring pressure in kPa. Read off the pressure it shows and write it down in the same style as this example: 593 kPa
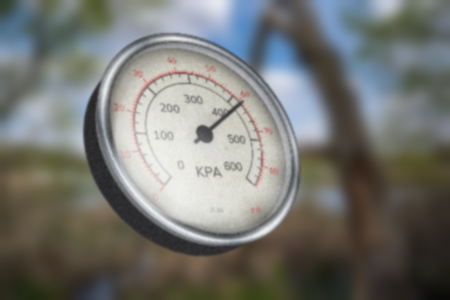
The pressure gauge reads 420 kPa
